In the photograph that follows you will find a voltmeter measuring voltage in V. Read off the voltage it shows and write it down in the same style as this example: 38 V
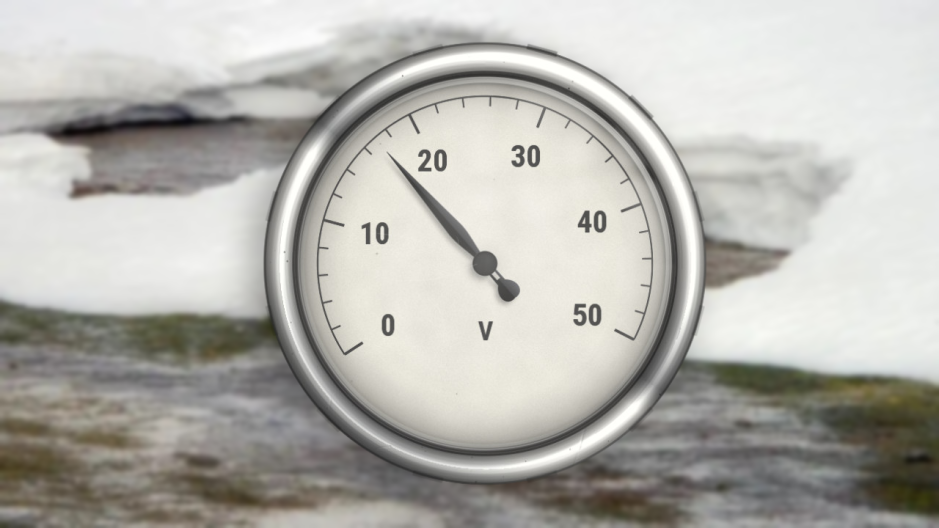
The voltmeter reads 17 V
